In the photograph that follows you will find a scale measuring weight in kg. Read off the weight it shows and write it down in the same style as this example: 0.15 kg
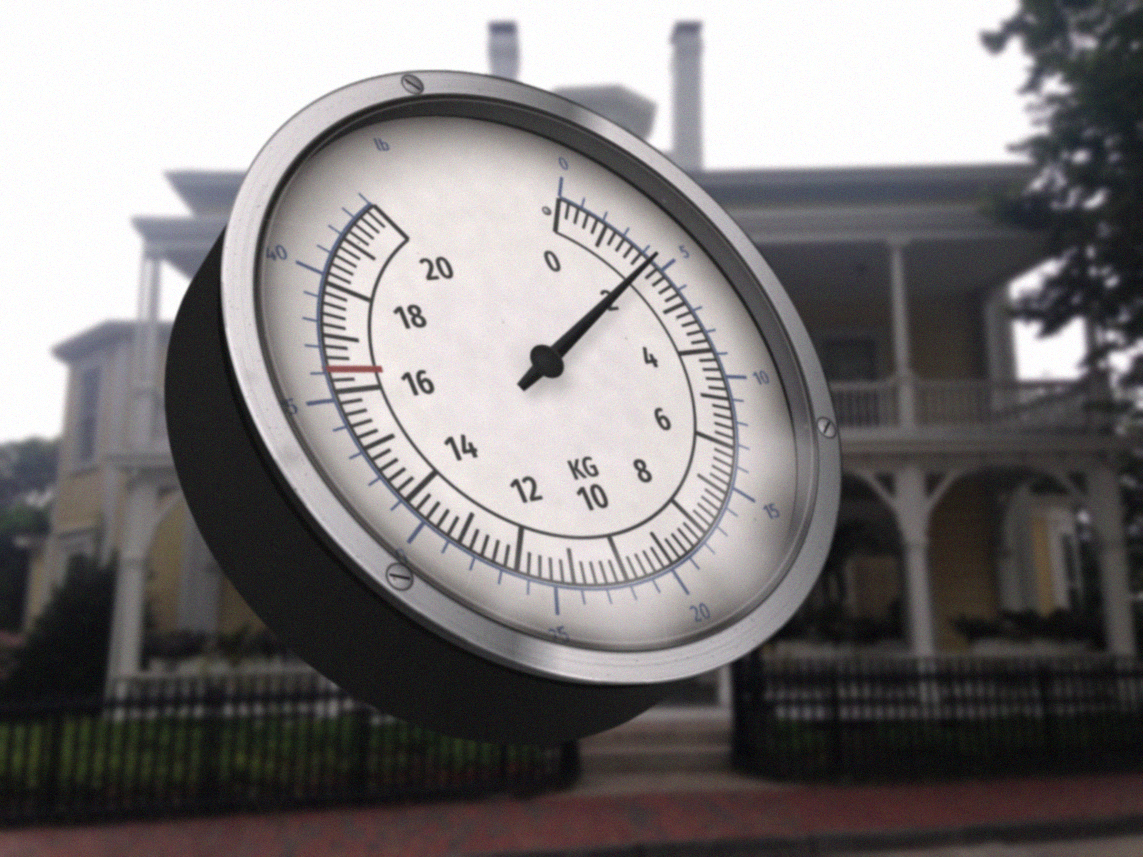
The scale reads 2 kg
